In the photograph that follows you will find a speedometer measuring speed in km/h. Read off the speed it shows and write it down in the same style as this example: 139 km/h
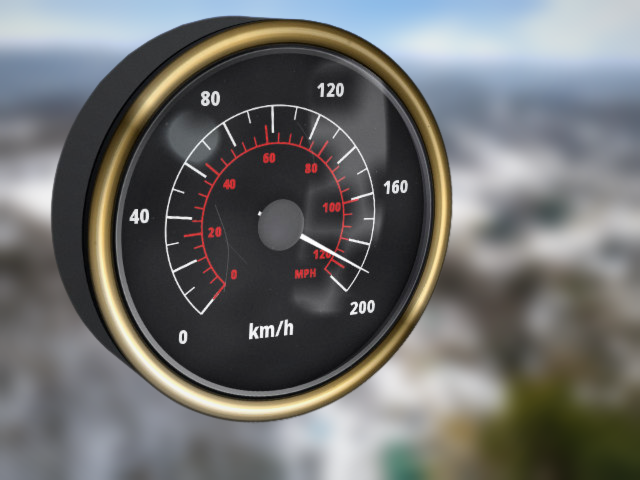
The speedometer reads 190 km/h
